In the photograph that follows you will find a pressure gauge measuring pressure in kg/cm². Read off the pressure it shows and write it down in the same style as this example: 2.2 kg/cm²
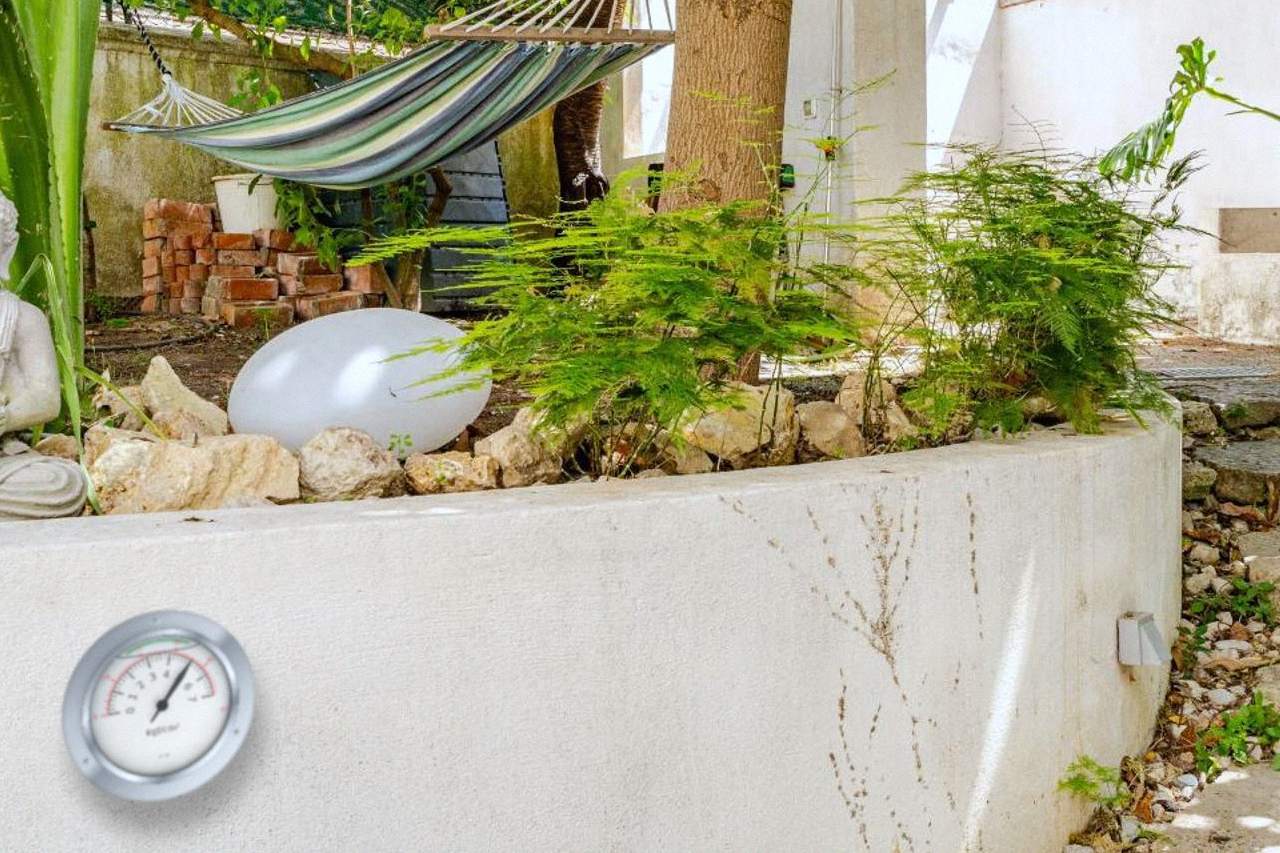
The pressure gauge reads 5 kg/cm²
